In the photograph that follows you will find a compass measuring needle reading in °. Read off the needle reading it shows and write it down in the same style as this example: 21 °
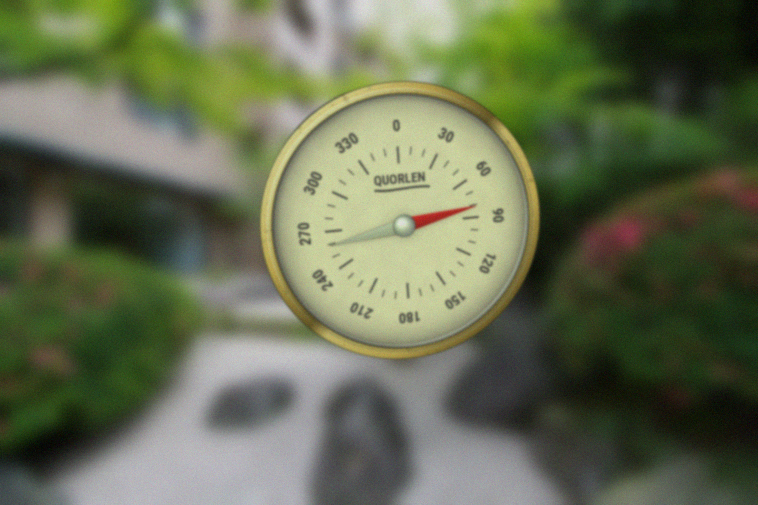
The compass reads 80 °
